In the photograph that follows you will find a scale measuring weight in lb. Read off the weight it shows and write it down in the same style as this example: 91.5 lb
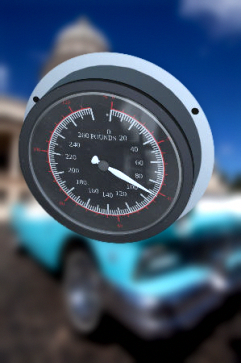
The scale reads 90 lb
